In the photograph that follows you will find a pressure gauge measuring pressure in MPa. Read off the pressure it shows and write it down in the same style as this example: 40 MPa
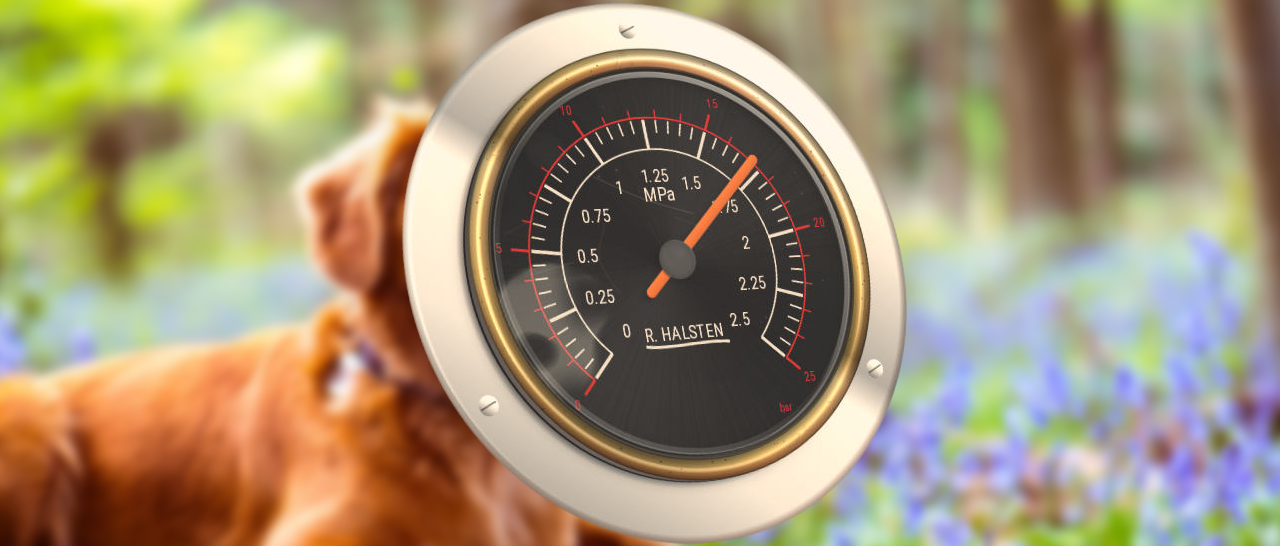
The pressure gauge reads 1.7 MPa
